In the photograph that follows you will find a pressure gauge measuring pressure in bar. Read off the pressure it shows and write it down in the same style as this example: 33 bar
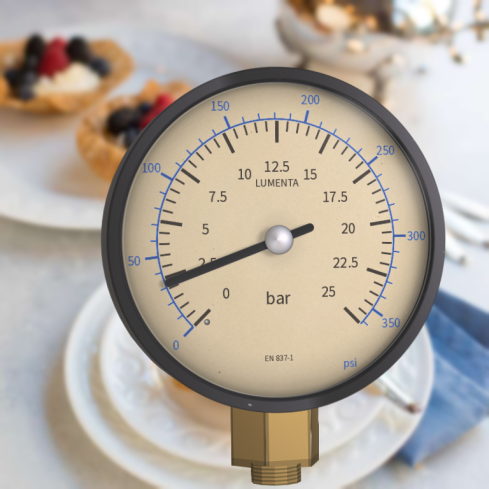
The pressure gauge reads 2.25 bar
